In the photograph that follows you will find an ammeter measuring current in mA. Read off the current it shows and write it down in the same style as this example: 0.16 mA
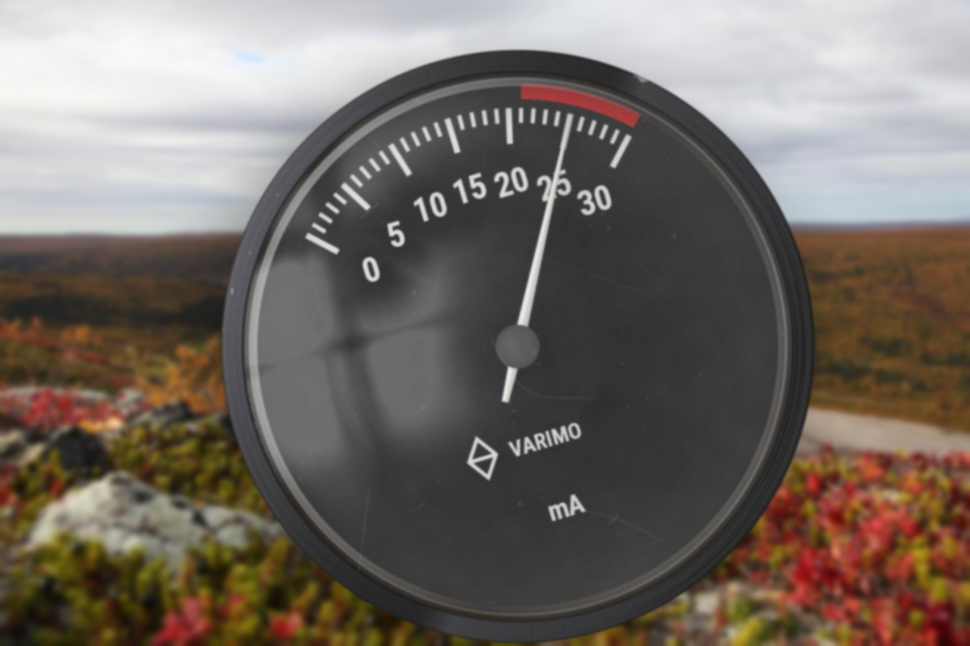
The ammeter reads 25 mA
